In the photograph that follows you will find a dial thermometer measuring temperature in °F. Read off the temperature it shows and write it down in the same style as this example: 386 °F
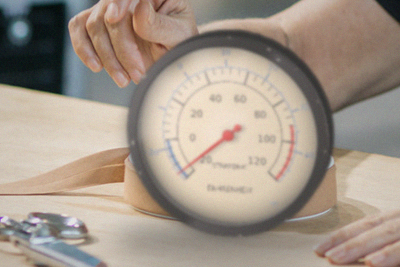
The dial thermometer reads -16 °F
